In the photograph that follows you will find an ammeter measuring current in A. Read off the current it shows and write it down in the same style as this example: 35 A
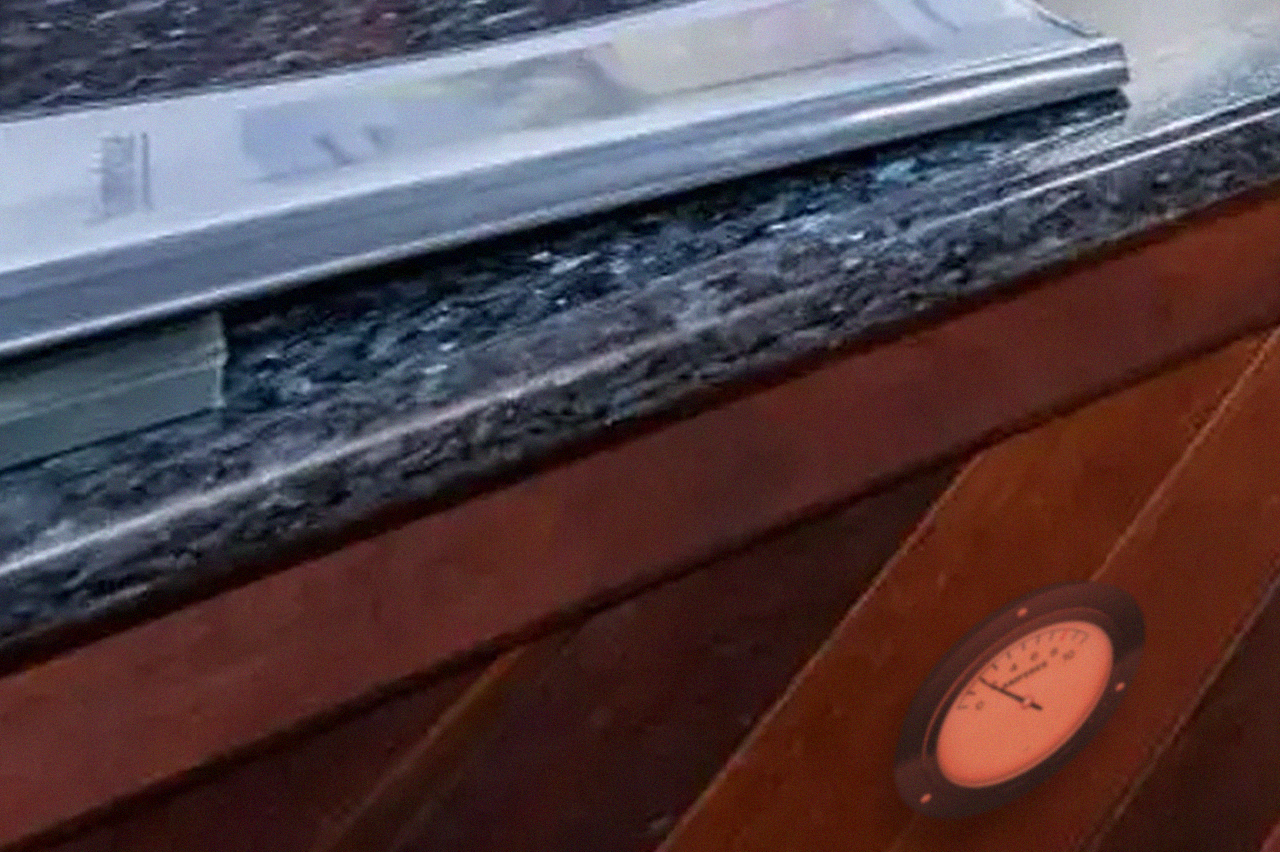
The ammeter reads 2 A
